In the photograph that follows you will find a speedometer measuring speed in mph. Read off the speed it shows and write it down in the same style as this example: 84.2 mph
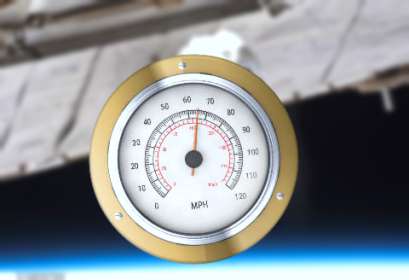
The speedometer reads 65 mph
